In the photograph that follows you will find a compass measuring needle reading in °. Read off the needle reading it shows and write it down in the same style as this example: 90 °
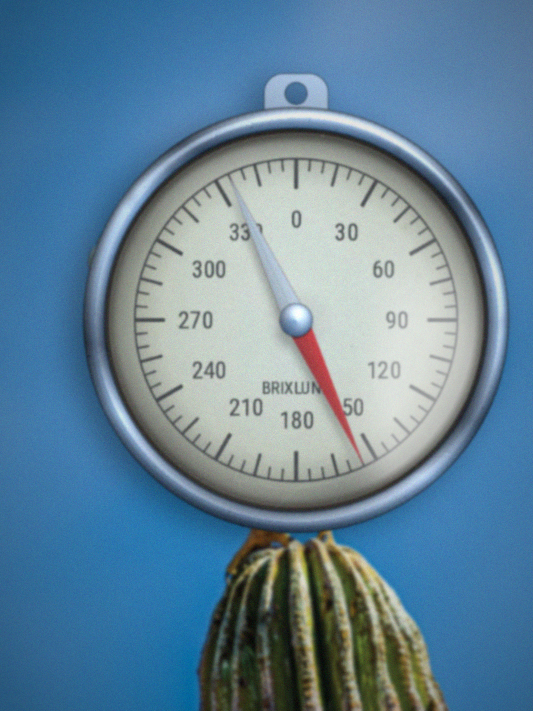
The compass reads 155 °
